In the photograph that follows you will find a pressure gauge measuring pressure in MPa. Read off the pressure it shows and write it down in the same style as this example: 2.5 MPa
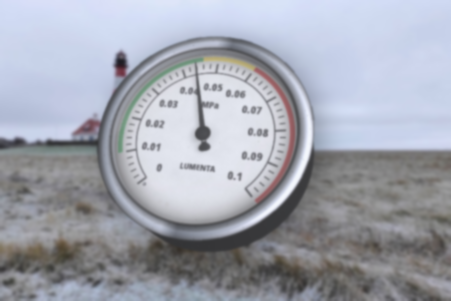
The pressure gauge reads 0.044 MPa
